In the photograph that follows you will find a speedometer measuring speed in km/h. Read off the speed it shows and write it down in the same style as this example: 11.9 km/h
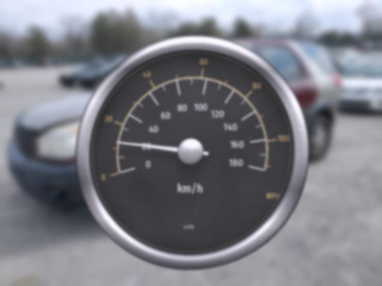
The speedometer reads 20 km/h
